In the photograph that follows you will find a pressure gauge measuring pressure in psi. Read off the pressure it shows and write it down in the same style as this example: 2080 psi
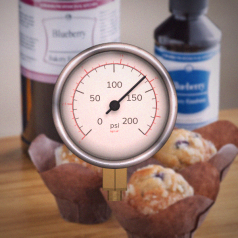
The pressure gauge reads 135 psi
